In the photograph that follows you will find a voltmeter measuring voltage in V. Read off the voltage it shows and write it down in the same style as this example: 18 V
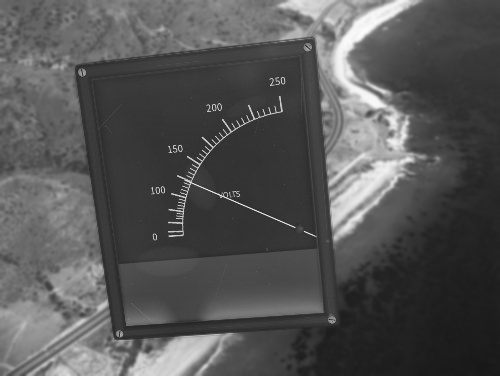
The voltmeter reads 125 V
